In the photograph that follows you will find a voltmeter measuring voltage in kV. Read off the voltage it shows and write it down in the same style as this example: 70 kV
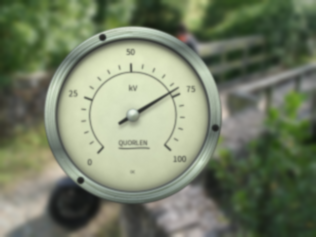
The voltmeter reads 72.5 kV
